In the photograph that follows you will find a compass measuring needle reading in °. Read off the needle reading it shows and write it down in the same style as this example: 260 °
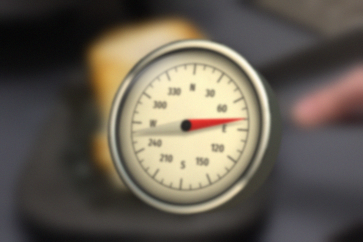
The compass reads 80 °
